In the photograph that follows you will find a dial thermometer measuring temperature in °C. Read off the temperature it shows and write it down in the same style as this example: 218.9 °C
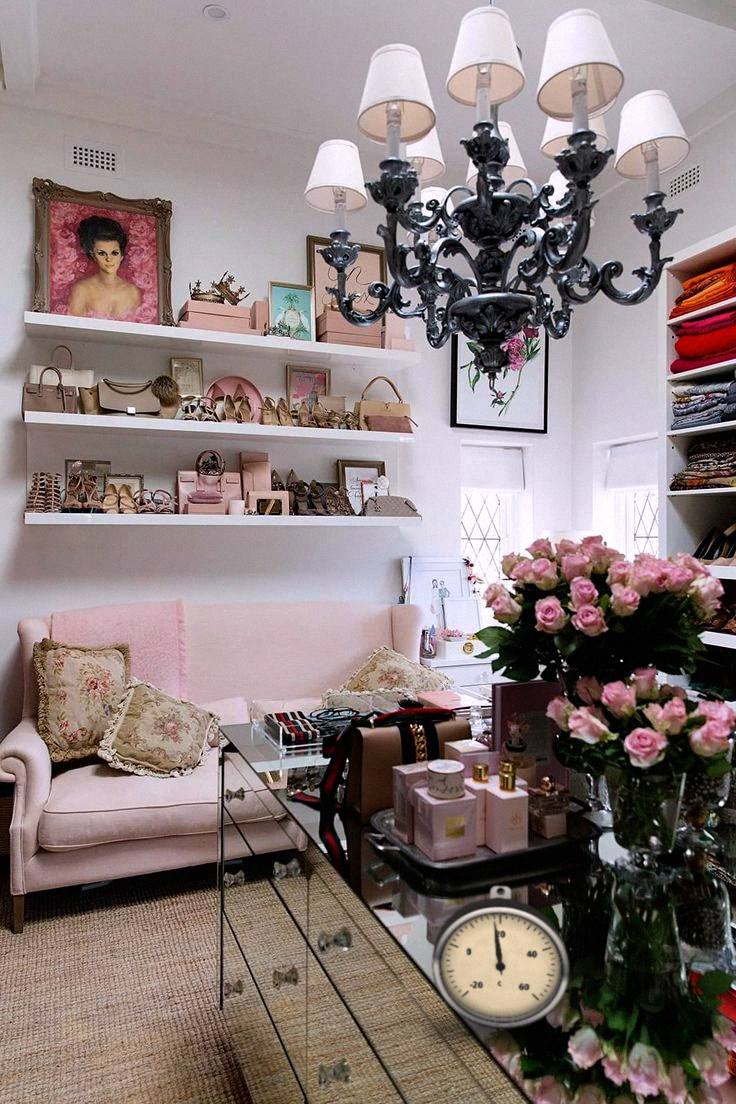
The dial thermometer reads 18 °C
